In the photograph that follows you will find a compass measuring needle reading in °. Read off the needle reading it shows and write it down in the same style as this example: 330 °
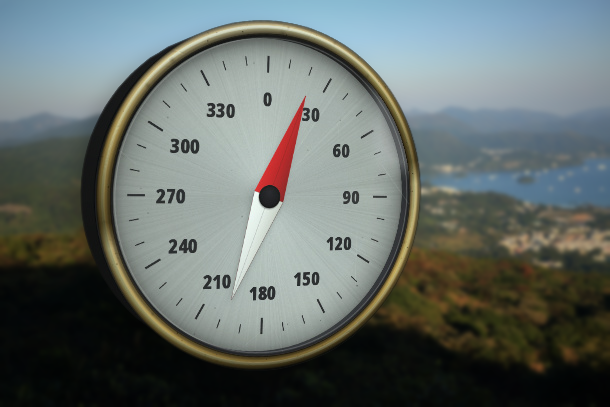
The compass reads 20 °
